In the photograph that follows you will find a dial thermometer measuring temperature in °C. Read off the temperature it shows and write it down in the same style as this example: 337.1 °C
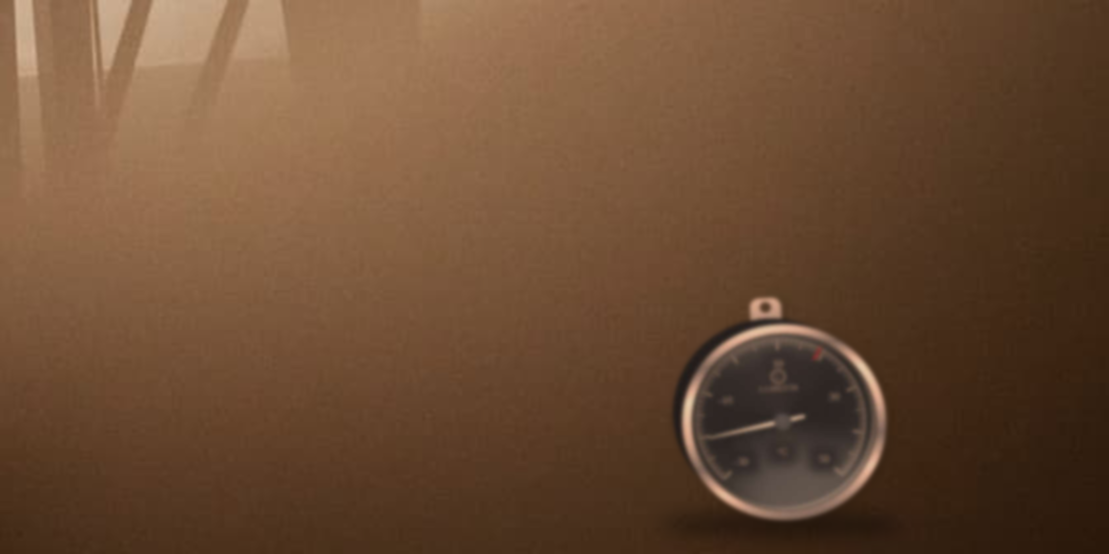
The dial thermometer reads -20 °C
